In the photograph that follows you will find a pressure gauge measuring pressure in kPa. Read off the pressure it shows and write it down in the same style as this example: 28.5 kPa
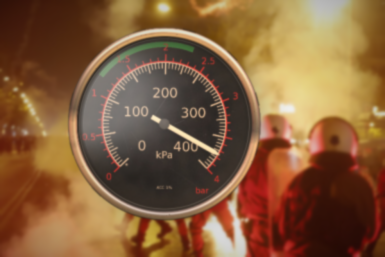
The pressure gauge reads 375 kPa
